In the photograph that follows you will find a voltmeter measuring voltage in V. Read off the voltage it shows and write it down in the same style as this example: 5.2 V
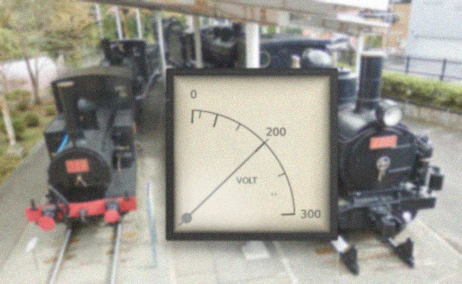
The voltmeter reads 200 V
